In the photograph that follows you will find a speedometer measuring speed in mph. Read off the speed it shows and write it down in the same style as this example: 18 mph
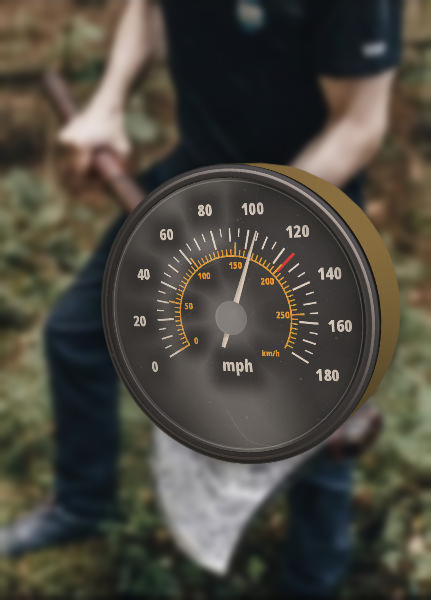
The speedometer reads 105 mph
